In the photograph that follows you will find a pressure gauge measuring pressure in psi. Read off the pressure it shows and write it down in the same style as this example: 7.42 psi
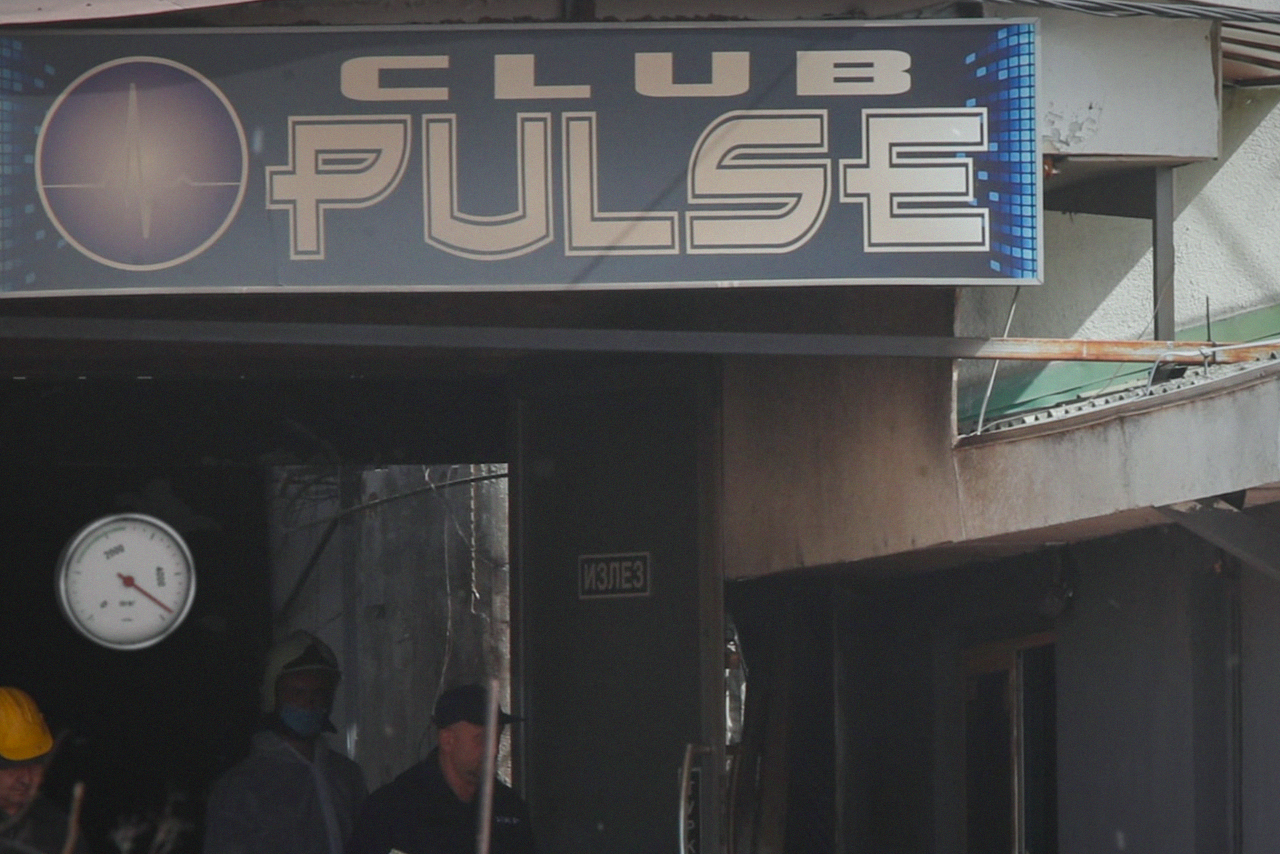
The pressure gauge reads 4800 psi
